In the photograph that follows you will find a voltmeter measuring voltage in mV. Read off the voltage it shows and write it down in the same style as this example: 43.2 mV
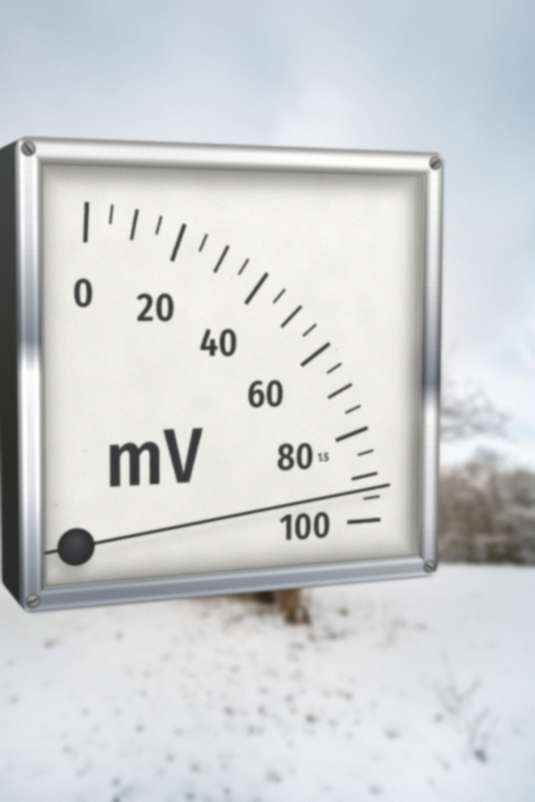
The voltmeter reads 92.5 mV
